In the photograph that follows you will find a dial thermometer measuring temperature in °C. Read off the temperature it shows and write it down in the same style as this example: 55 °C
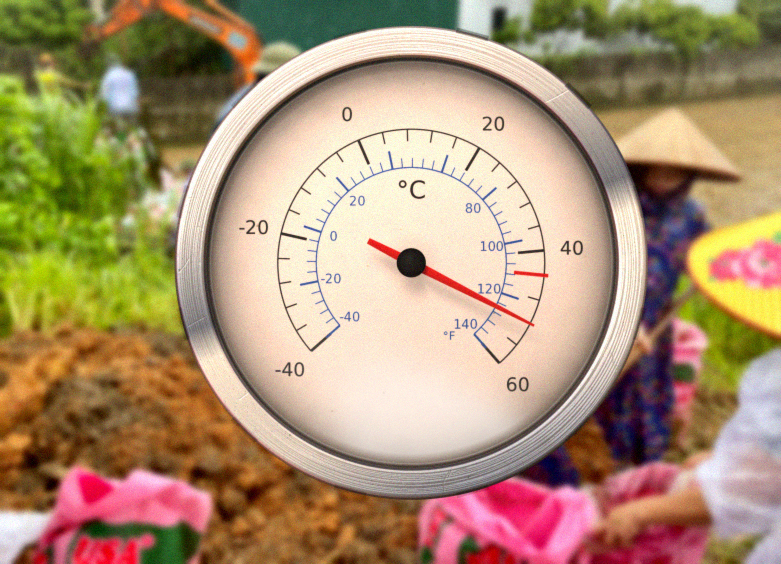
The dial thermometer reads 52 °C
